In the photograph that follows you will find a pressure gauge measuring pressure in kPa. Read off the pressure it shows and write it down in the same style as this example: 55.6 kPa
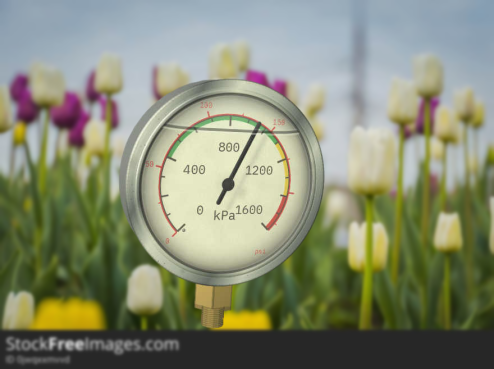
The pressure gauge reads 950 kPa
